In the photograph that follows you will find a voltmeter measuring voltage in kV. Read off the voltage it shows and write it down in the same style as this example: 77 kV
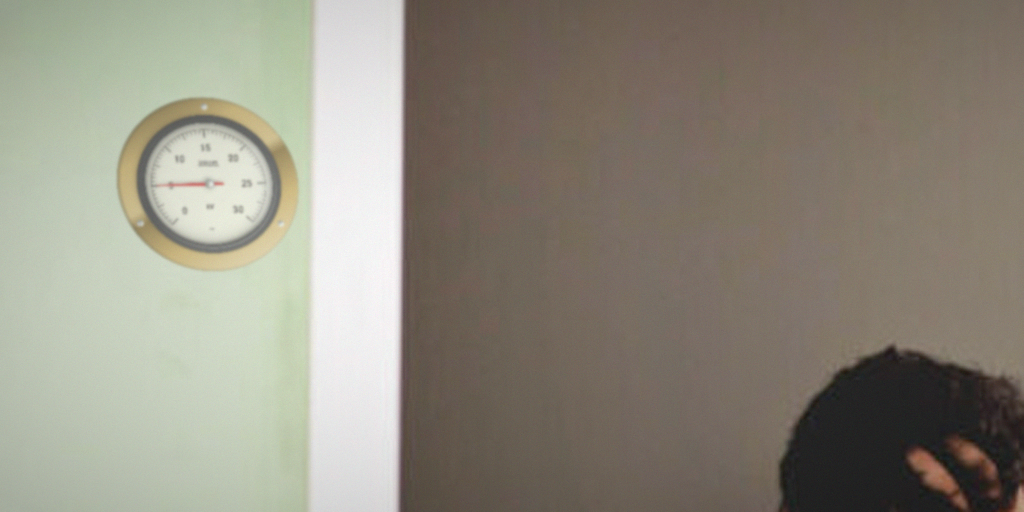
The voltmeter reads 5 kV
